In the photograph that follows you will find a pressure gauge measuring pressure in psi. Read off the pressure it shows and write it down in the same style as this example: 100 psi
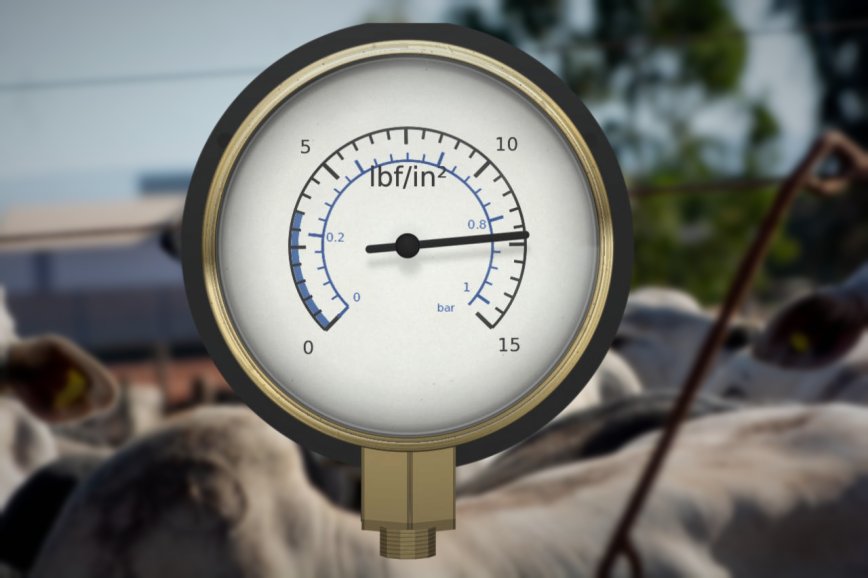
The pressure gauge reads 12.25 psi
